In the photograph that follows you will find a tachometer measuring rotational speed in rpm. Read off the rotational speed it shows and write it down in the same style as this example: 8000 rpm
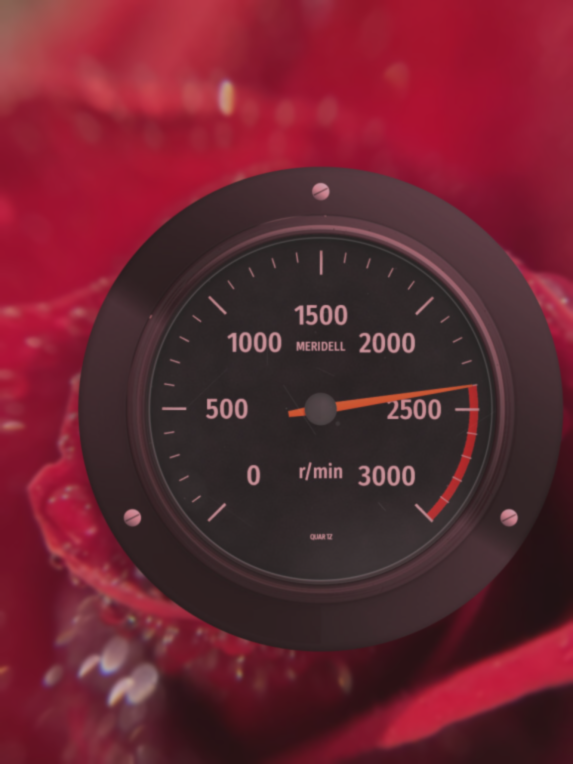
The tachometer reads 2400 rpm
